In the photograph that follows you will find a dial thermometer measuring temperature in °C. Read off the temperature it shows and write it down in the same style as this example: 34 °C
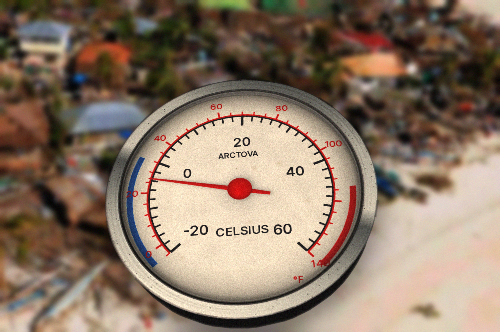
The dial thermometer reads -4 °C
